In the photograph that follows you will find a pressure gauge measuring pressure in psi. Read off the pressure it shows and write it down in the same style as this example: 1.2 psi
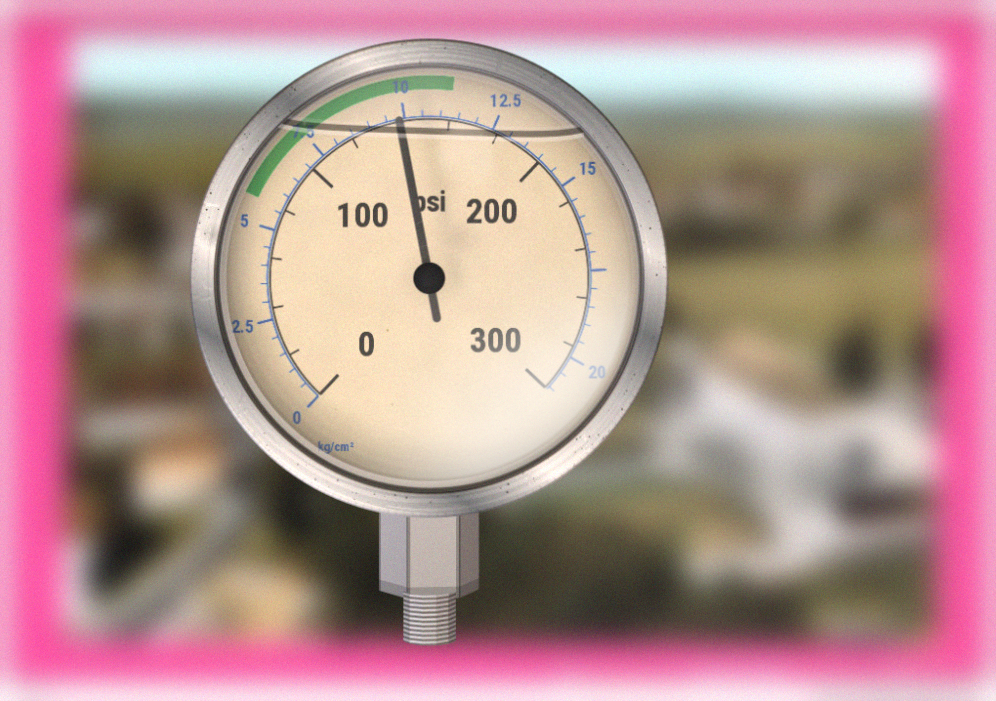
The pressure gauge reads 140 psi
